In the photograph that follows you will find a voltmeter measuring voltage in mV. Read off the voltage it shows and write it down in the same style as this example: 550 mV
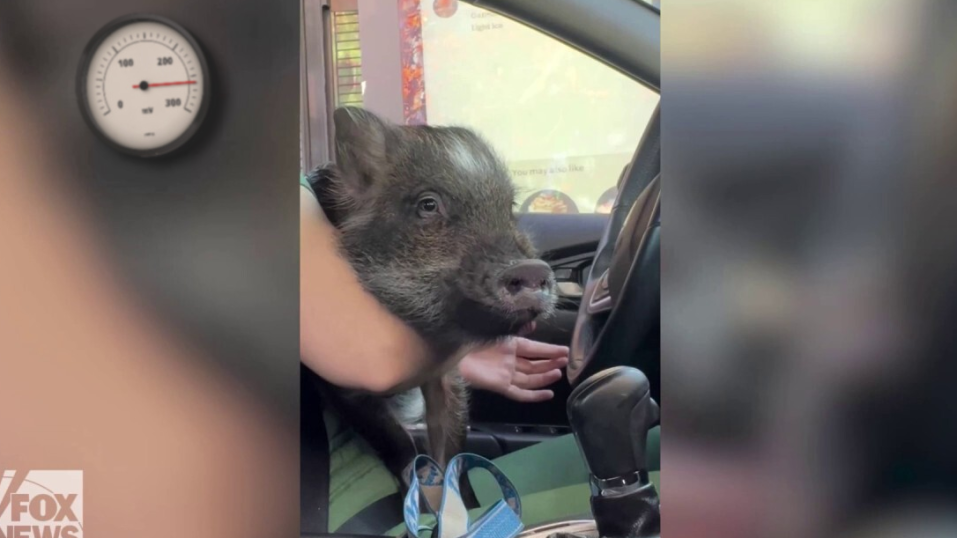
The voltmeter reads 260 mV
